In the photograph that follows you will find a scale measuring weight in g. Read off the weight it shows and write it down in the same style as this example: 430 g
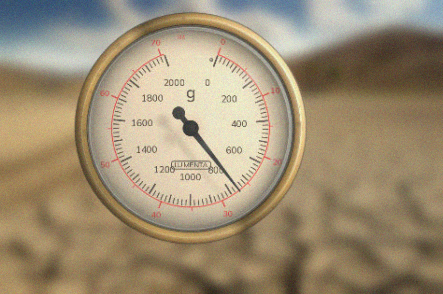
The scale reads 760 g
